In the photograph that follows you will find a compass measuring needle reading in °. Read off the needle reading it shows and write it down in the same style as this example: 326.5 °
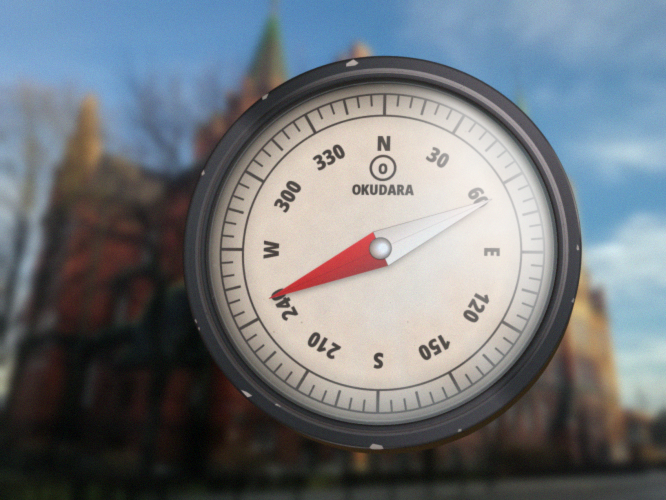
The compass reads 245 °
